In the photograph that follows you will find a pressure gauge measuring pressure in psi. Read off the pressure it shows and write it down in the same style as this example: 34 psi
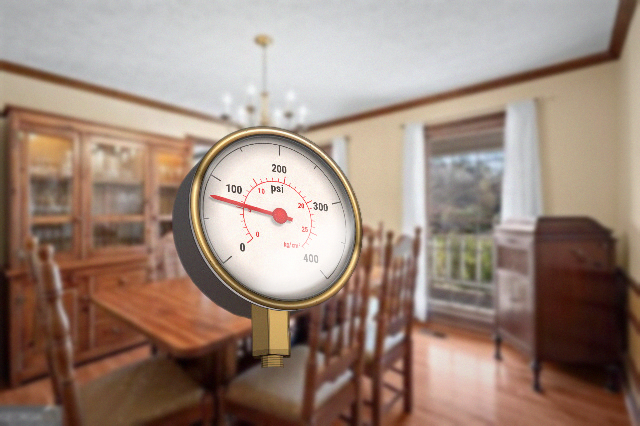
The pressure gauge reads 75 psi
